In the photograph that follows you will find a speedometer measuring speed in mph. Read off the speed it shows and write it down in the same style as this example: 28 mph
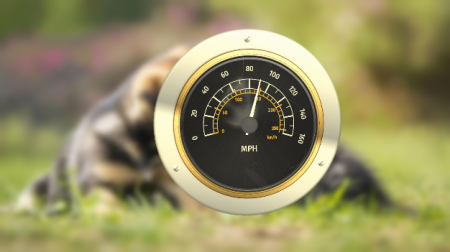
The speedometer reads 90 mph
